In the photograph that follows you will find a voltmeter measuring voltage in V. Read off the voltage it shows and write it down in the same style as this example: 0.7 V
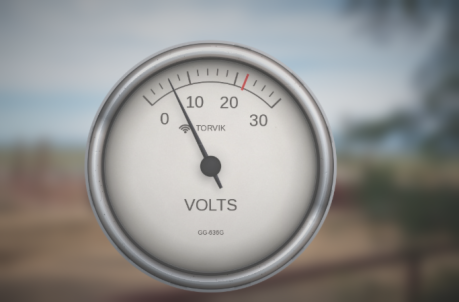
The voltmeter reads 6 V
